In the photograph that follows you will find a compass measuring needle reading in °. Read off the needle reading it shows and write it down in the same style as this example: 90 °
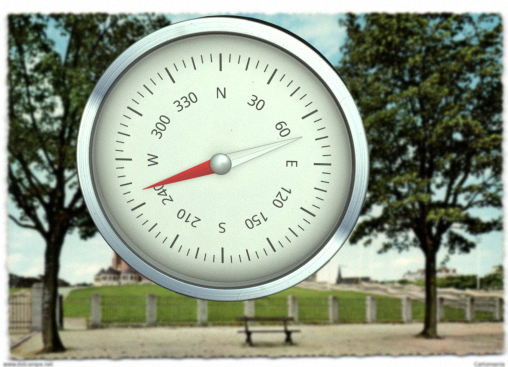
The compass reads 250 °
